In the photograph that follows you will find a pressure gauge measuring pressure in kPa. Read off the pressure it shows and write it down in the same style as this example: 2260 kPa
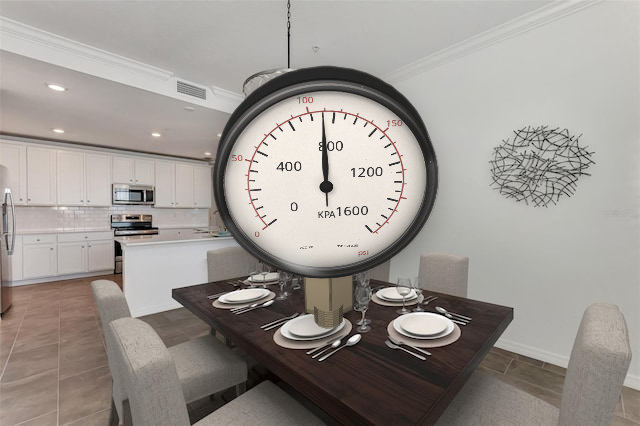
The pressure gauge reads 750 kPa
